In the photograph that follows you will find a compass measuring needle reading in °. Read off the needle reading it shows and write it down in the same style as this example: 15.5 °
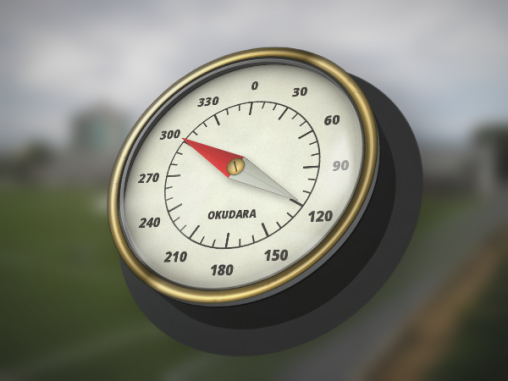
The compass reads 300 °
